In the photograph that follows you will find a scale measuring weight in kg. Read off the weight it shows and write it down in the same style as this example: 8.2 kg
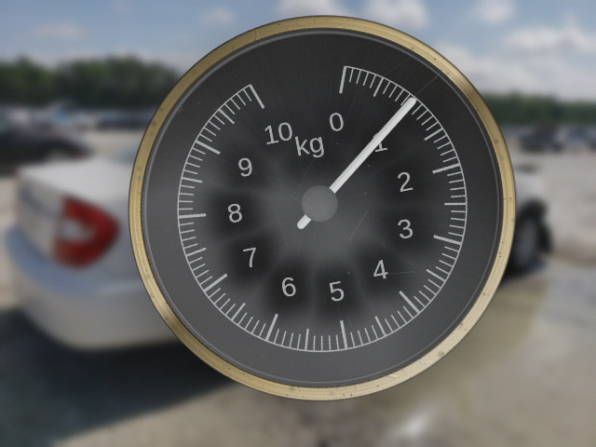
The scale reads 1 kg
